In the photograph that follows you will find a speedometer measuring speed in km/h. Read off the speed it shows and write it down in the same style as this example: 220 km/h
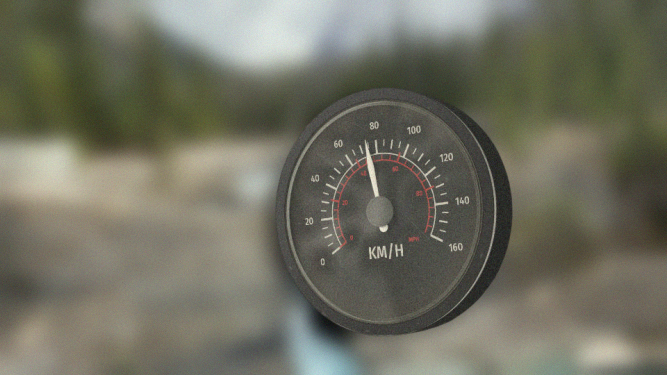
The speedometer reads 75 km/h
